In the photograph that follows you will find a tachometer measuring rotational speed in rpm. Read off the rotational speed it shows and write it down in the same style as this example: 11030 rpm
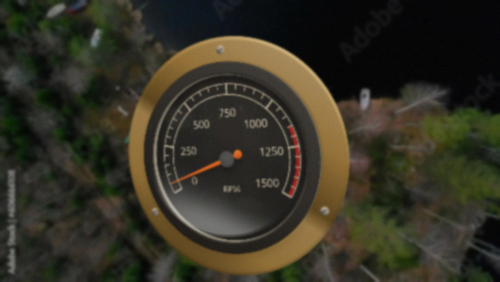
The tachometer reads 50 rpm
